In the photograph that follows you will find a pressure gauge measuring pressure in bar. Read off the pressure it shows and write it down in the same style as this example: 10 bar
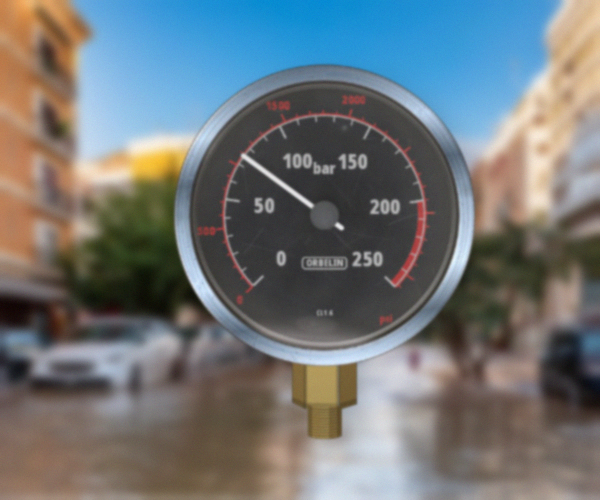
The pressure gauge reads 75 bar
